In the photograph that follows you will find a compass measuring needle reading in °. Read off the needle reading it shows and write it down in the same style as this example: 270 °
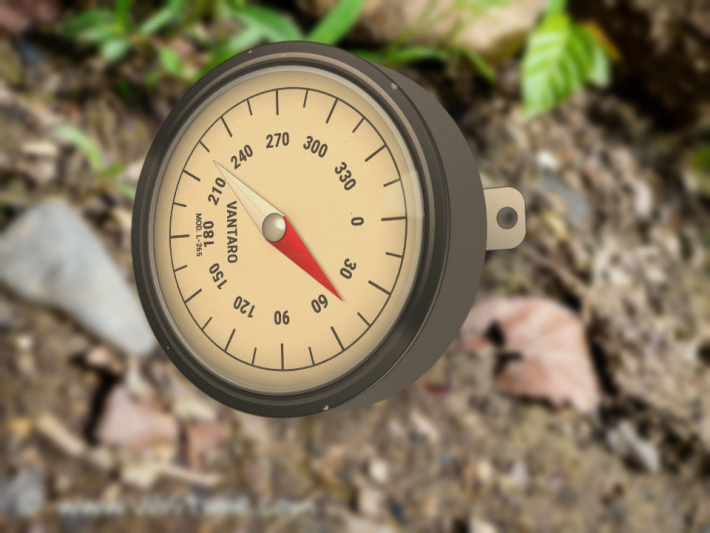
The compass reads 45 °
